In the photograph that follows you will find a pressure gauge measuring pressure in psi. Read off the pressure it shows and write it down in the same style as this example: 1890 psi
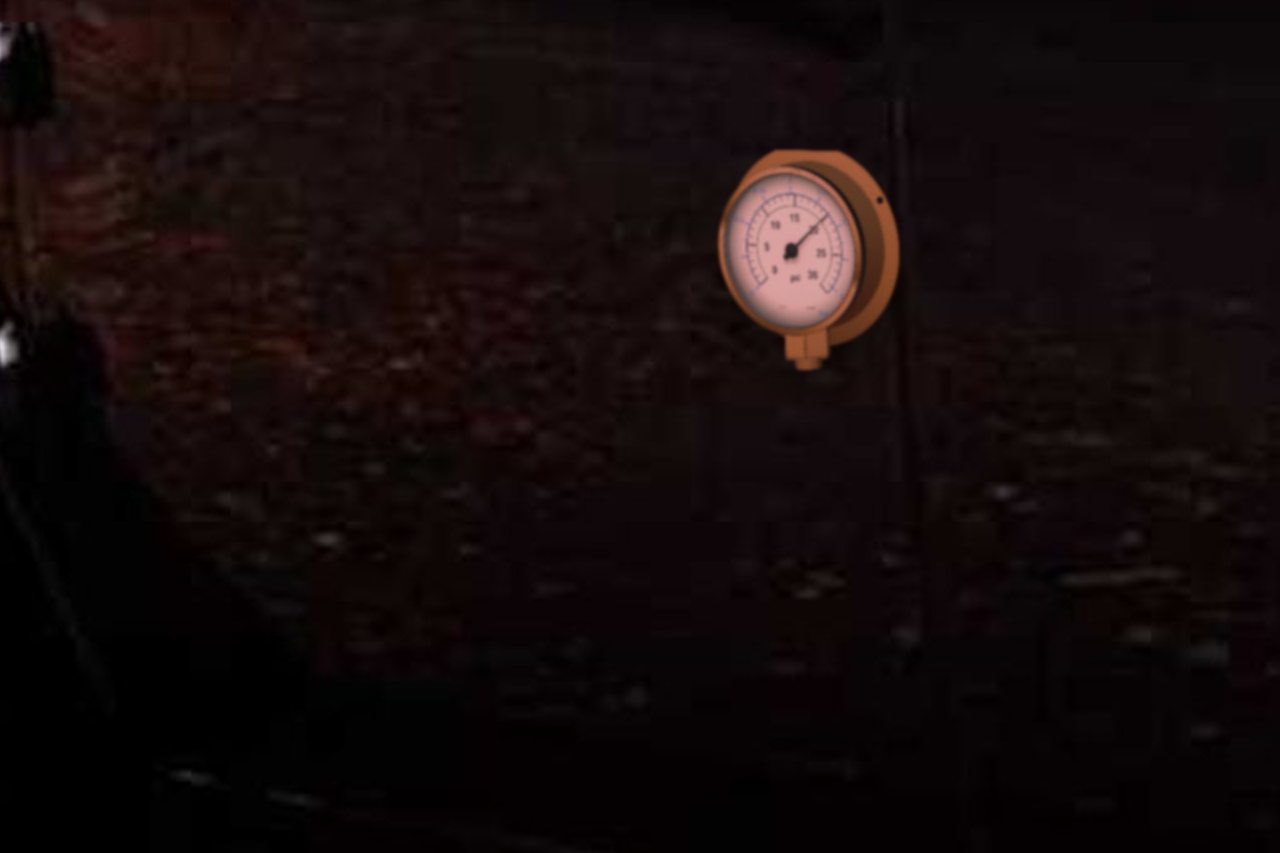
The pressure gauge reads 20 psi
